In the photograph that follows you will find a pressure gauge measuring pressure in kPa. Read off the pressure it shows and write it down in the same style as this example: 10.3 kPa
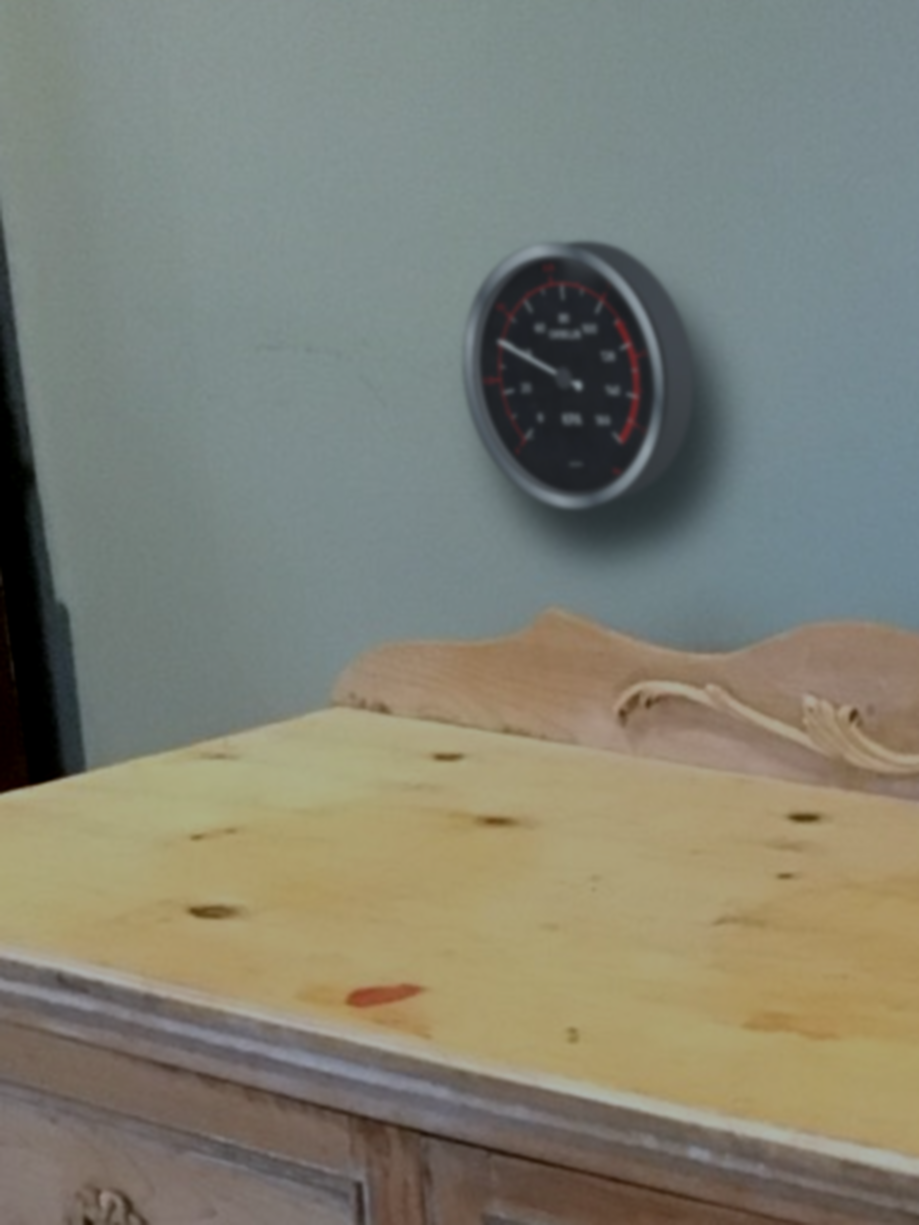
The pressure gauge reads 40 kPa
